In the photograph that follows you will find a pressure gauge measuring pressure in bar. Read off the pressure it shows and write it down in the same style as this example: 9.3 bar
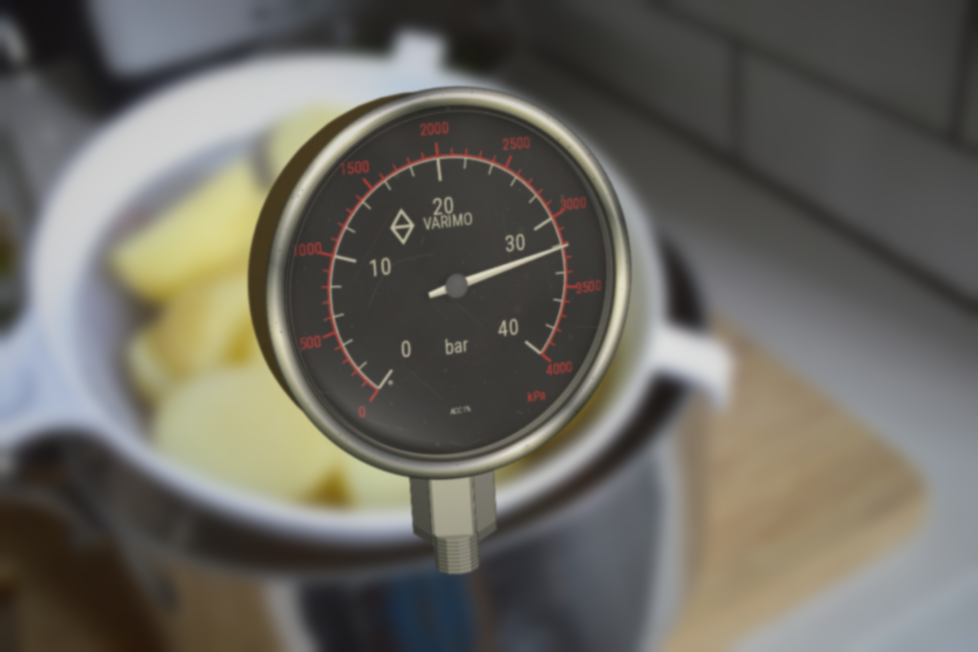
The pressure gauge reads 32 bar
